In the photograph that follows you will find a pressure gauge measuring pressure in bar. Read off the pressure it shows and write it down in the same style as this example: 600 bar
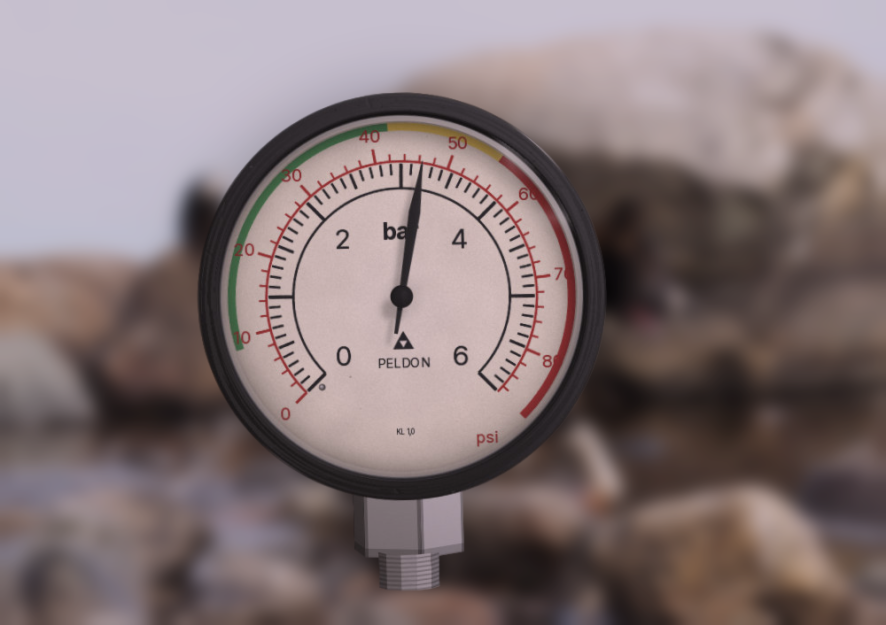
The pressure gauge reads 3.2 bar
